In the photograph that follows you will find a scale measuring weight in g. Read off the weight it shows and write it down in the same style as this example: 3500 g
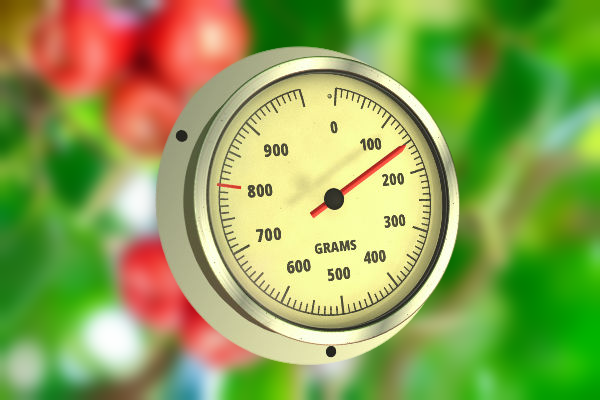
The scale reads 150 g
